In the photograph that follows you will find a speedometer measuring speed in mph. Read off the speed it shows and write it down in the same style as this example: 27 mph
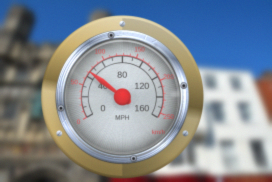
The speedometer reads 45 mph
